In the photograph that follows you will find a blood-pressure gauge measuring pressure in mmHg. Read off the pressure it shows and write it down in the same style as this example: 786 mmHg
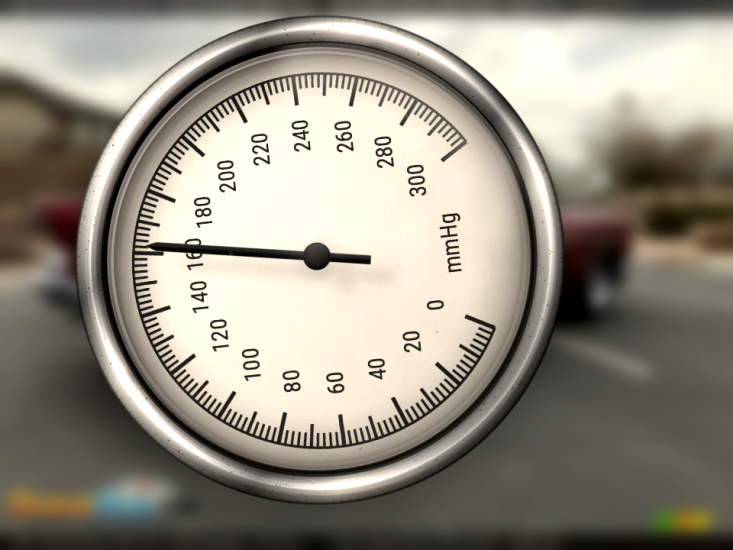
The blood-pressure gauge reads 162 mmHg
